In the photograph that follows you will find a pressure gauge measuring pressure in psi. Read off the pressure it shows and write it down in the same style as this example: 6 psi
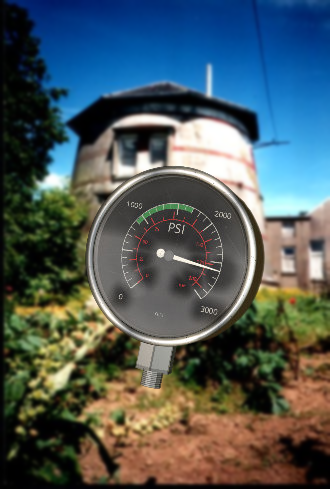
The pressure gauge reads 2600 psi
